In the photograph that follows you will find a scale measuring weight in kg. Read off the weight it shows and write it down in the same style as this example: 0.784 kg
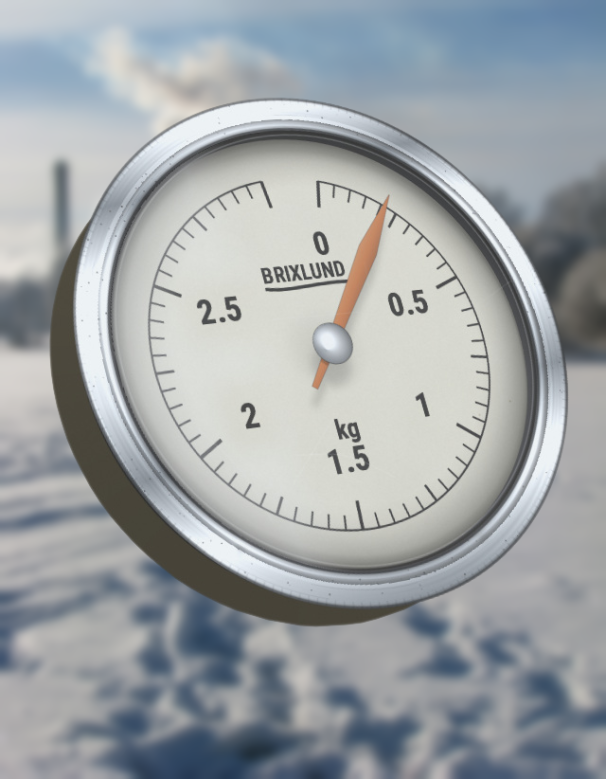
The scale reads 0.2 kg
